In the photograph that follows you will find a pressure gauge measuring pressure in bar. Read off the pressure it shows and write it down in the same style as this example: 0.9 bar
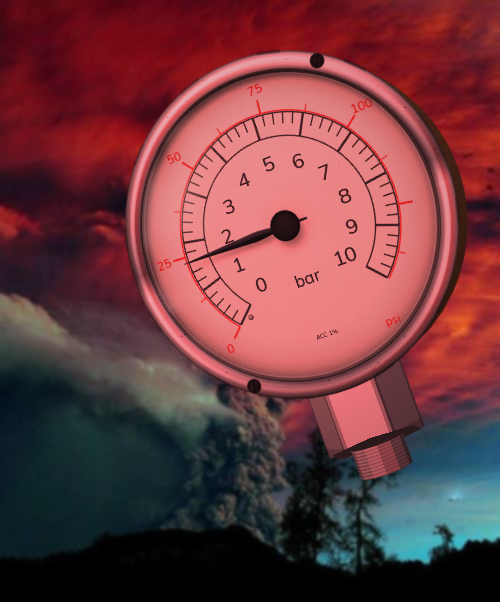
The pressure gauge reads 1.6 bar
